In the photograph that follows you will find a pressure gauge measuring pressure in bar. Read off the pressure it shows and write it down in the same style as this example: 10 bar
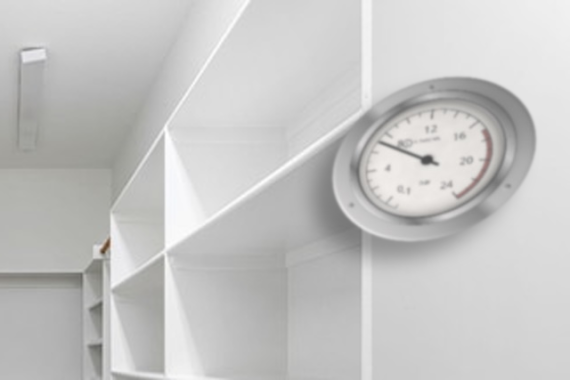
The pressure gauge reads 7 bar
